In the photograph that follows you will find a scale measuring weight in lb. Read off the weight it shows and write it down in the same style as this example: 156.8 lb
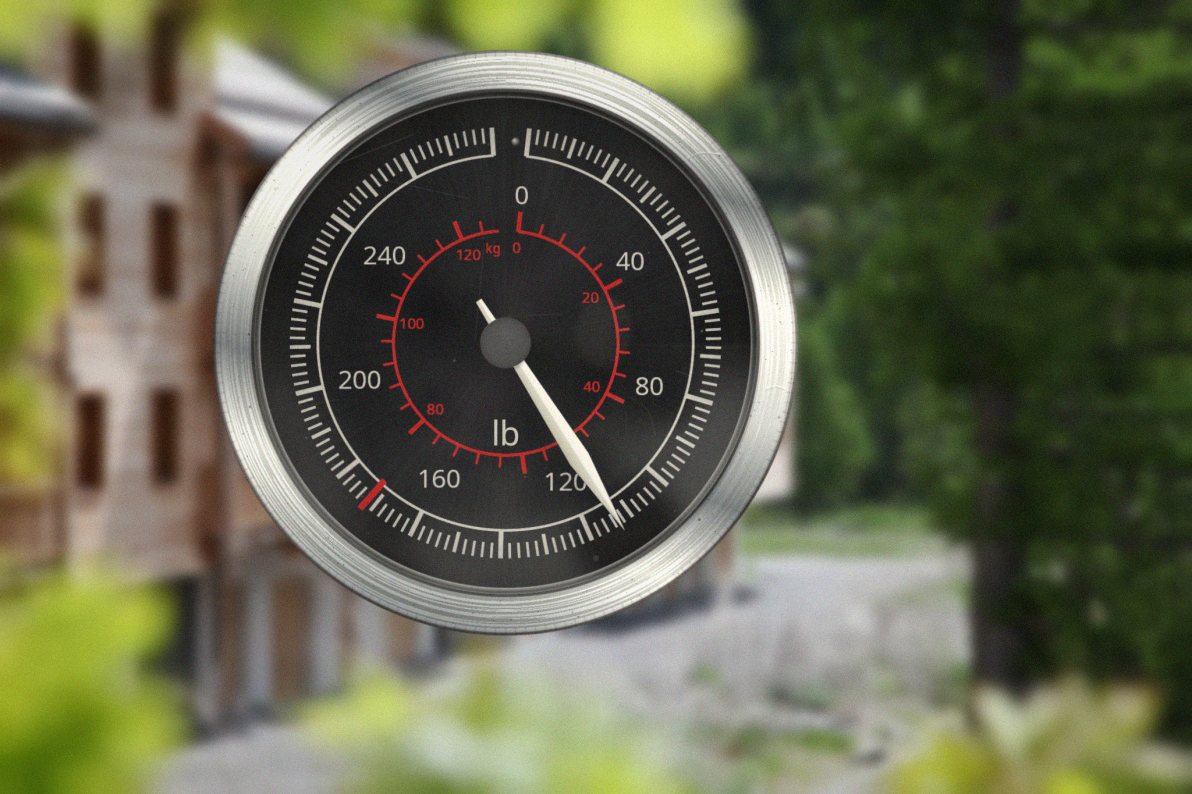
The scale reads 113 lb
